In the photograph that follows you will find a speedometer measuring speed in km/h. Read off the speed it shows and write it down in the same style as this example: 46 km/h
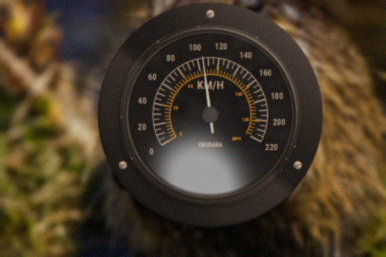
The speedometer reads 105 km/h
